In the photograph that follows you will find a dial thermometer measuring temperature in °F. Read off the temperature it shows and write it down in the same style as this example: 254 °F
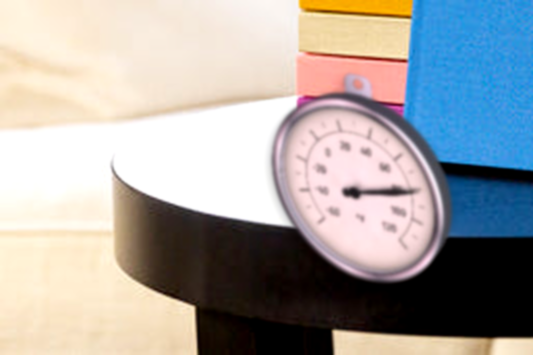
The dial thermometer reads 80 °F
